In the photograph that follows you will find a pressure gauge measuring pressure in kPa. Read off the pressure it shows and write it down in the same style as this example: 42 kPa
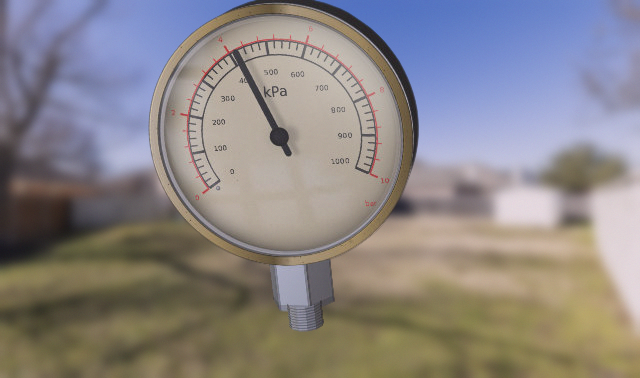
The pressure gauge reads 420 kPa
